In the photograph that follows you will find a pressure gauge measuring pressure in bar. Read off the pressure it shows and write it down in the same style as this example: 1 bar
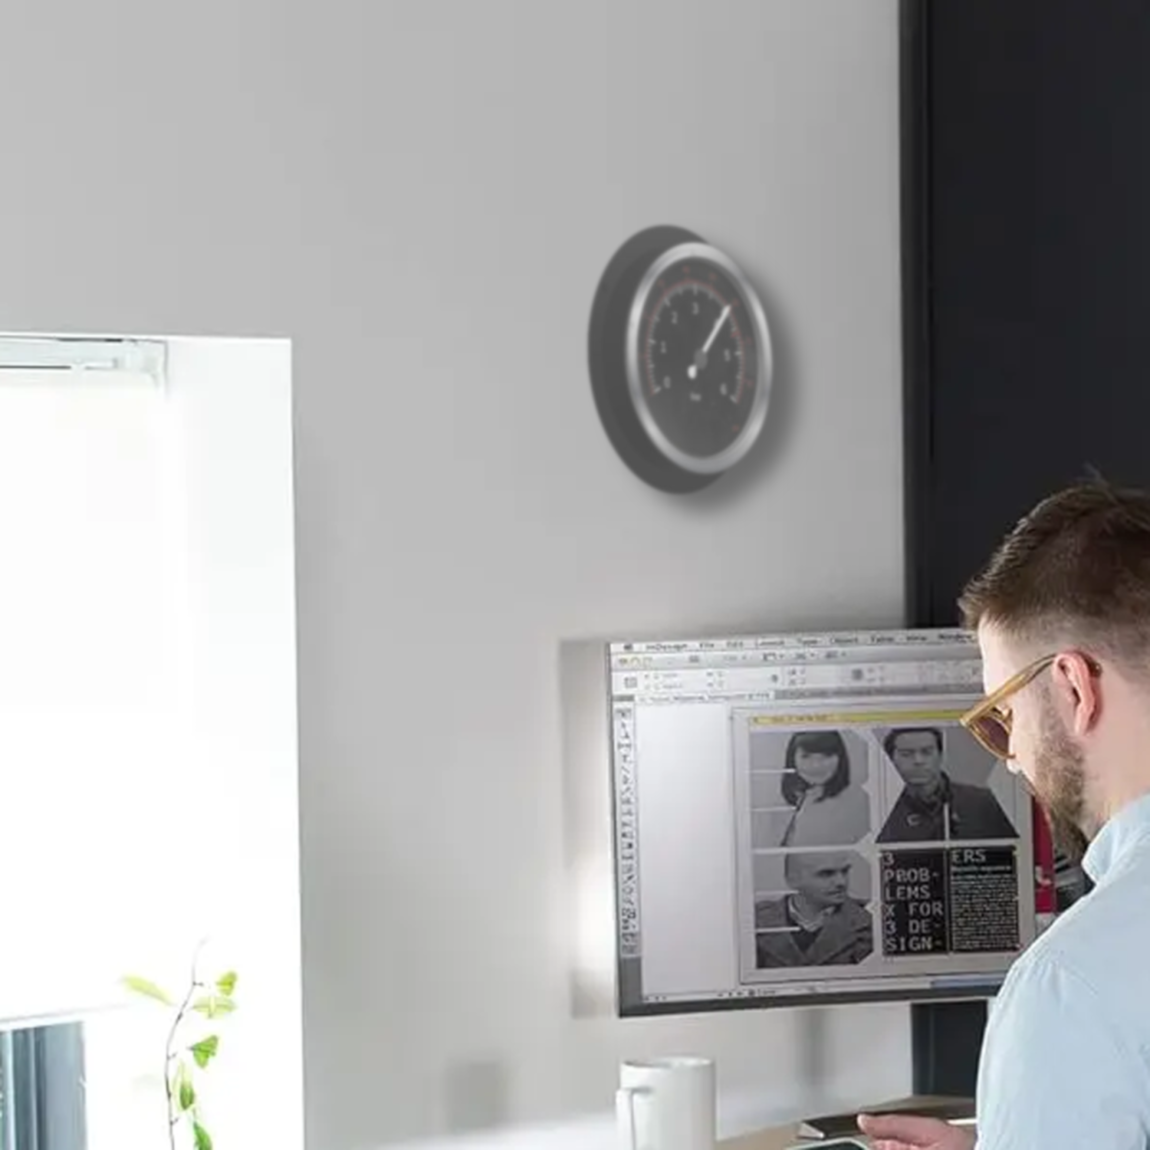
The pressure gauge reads 4 bar
